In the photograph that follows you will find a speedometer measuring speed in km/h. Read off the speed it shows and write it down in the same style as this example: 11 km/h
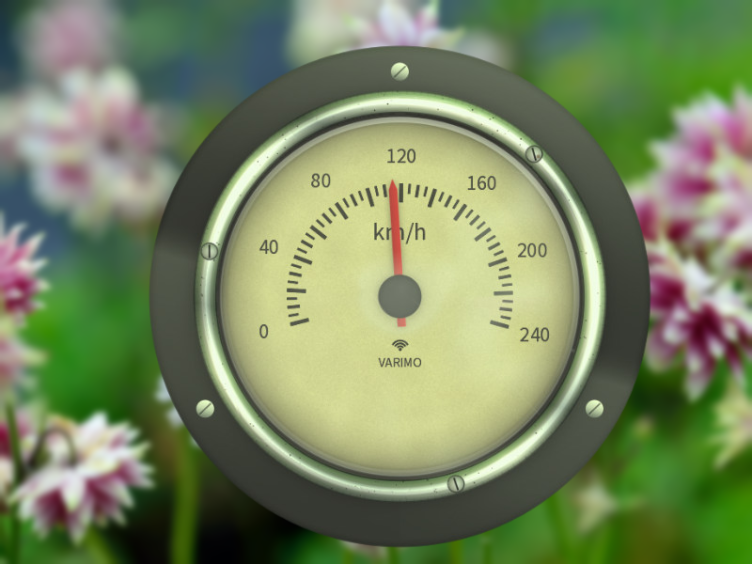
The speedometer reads 115 km/h
